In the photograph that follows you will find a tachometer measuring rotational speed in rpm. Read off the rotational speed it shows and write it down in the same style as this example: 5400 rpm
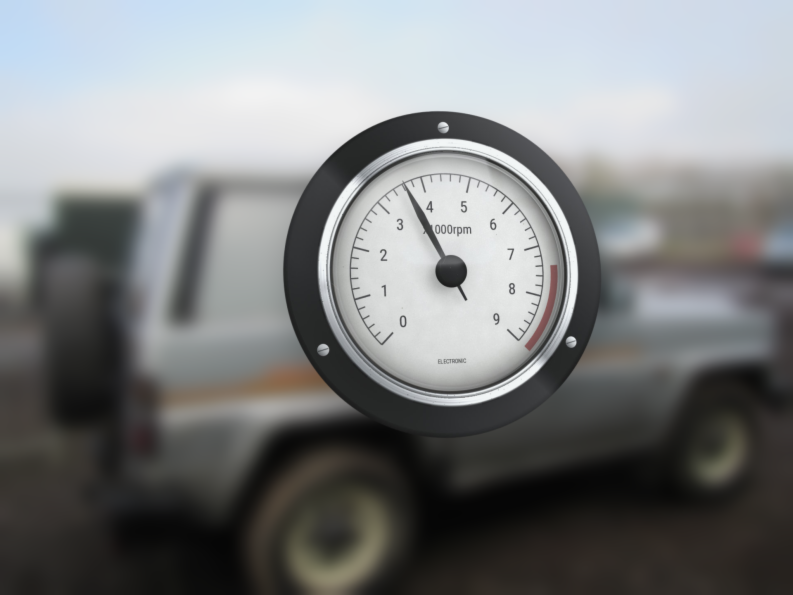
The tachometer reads 3600 rpm
